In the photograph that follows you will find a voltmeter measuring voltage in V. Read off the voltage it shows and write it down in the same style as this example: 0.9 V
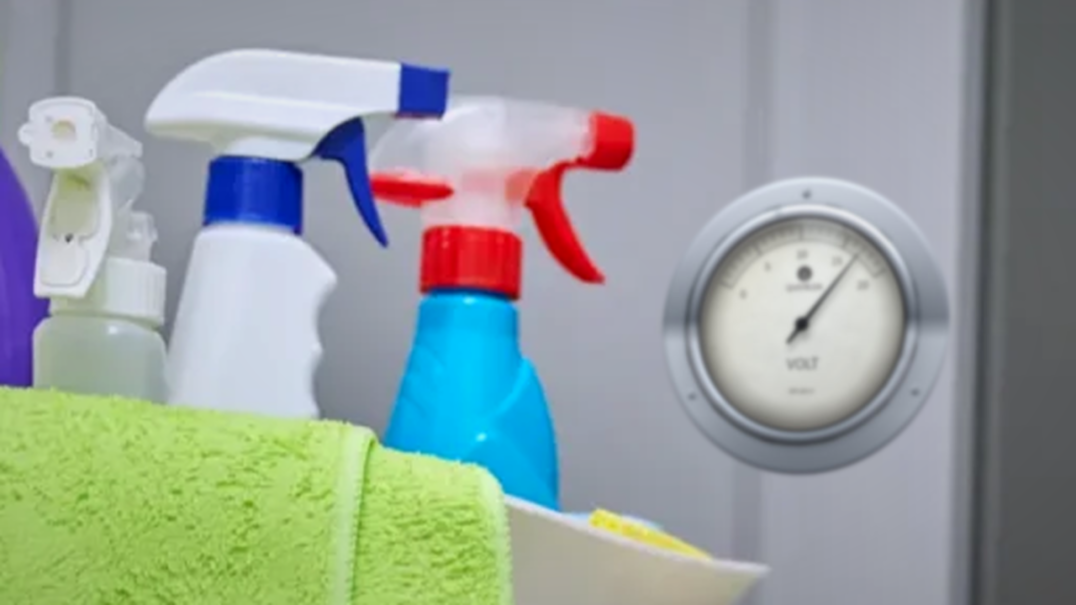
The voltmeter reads 17 V
